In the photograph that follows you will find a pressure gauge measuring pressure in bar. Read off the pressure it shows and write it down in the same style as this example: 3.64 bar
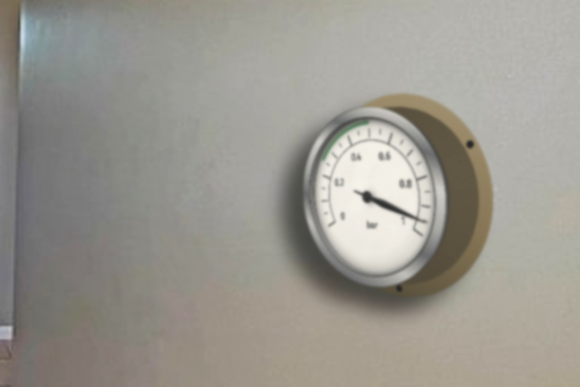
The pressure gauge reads 0.95 bar
